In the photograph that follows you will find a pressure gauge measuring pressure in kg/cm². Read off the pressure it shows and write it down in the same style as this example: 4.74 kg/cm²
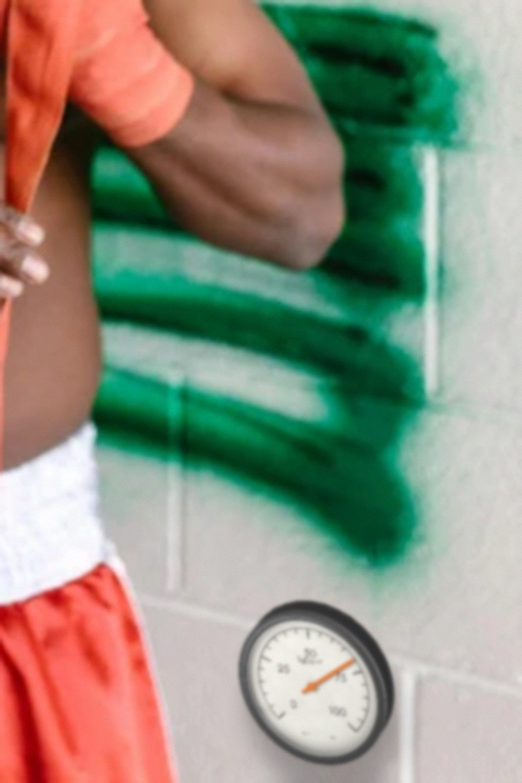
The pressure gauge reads 70 kg/cm²
